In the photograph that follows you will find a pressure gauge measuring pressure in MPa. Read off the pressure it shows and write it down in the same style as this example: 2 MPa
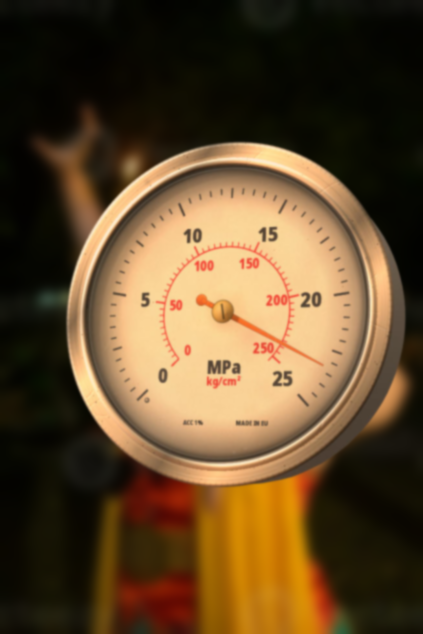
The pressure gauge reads 23.25 MPa
